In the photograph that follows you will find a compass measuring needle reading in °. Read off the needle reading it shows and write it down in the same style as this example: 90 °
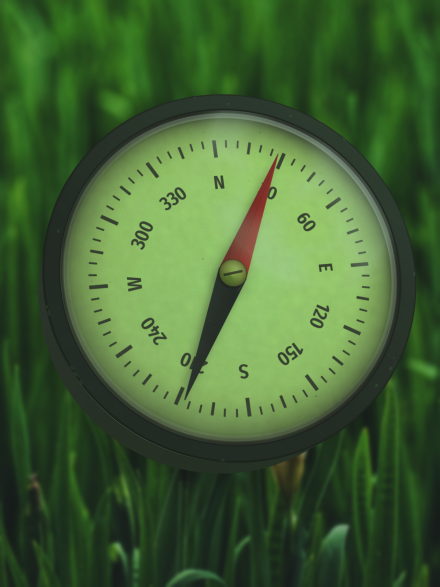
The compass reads 27.5 °
